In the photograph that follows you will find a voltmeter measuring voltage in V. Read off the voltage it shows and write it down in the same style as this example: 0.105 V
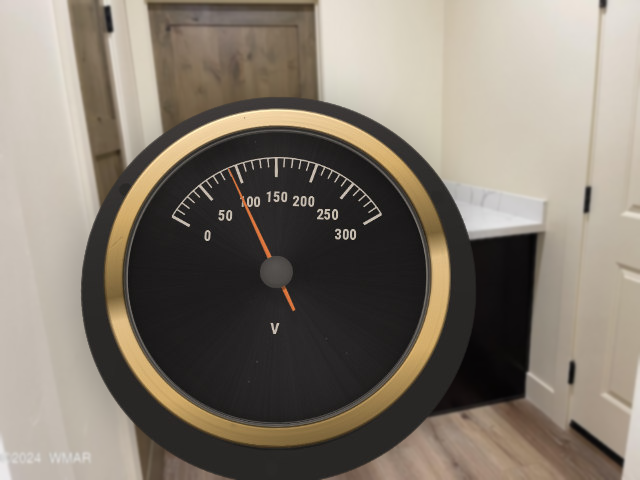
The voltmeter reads 90 V
